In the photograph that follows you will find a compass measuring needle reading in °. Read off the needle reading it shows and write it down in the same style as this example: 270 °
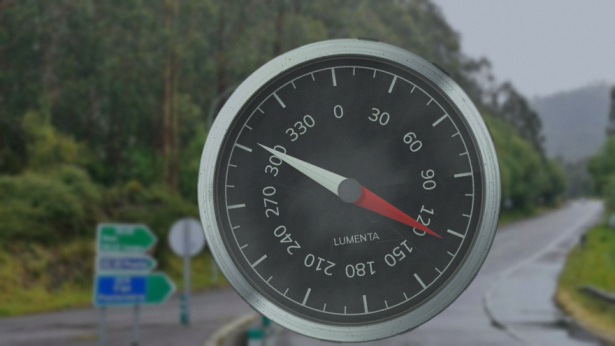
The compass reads 125 °
